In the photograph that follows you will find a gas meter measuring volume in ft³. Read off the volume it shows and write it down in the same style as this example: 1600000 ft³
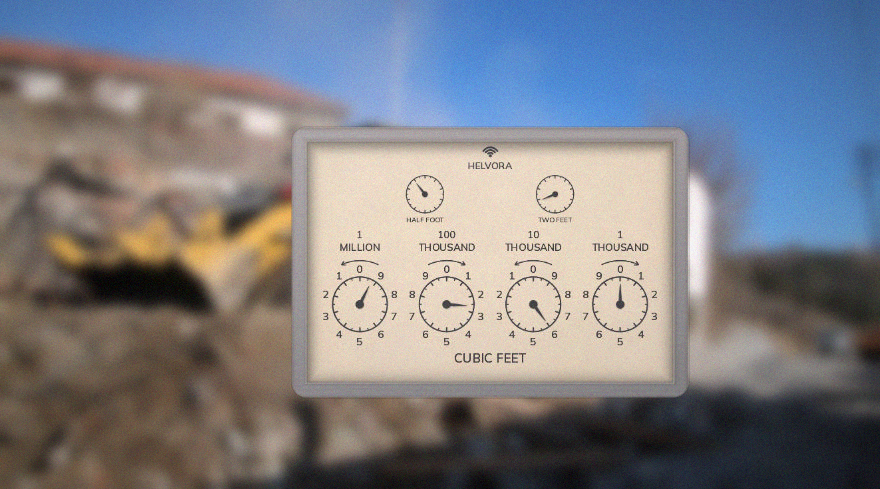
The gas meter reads 926000 ft³
